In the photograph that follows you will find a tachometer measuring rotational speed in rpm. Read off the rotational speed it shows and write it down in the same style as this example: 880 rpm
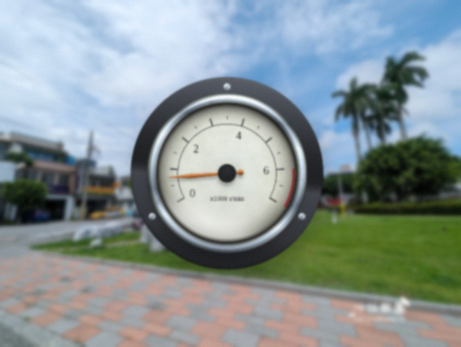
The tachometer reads 750 rpm
